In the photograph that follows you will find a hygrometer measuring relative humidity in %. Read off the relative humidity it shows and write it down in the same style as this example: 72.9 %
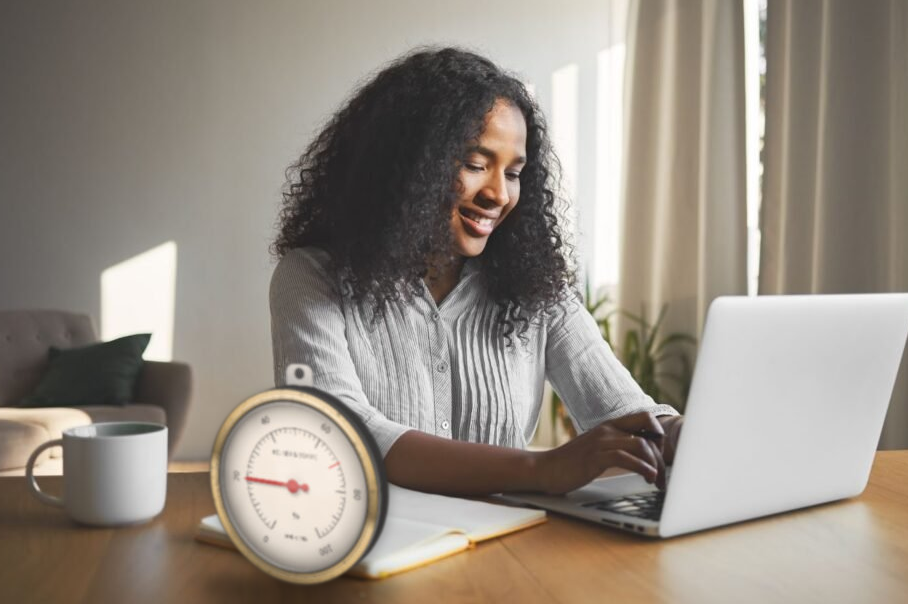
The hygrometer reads 20 %
